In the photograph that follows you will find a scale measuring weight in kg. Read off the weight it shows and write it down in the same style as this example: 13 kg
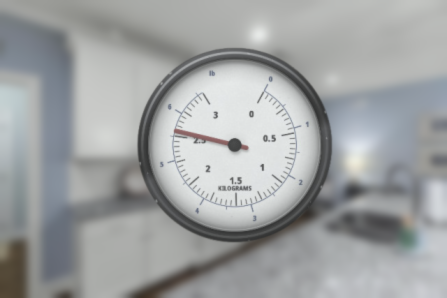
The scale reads 2.55 kg
